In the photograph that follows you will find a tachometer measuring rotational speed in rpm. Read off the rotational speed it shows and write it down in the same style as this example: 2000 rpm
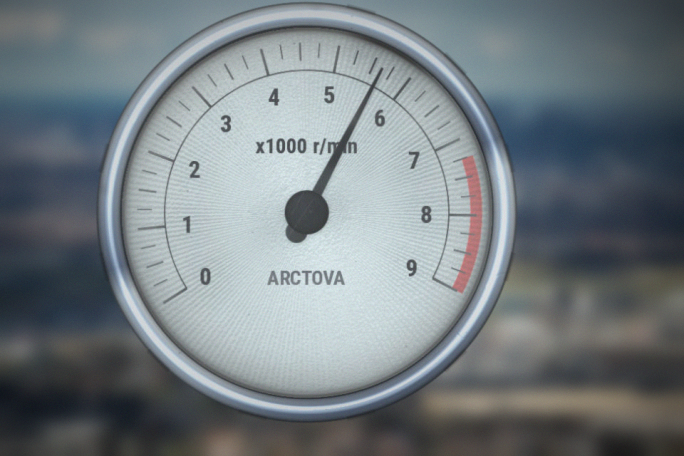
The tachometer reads 5625 rpm
